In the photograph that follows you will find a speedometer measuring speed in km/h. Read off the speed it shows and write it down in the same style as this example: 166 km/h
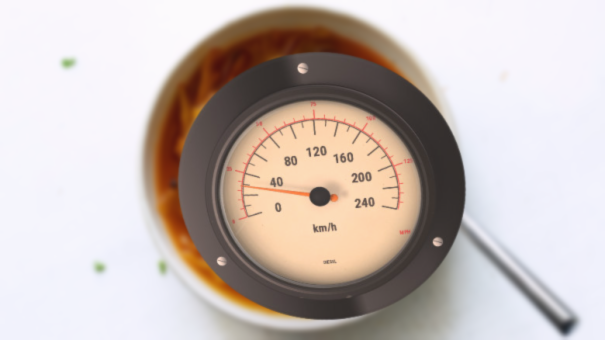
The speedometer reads 30 km/h
